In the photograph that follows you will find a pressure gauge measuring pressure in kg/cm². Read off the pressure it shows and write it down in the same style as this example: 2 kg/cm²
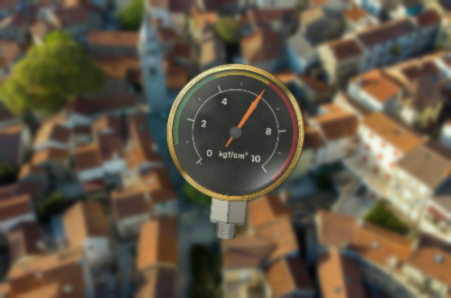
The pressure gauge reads 6 kg/cm²
